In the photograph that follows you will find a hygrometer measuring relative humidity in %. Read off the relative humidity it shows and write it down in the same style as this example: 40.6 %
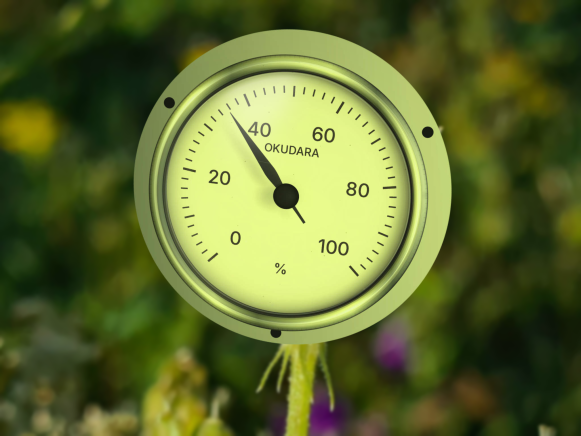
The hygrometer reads 36 %
